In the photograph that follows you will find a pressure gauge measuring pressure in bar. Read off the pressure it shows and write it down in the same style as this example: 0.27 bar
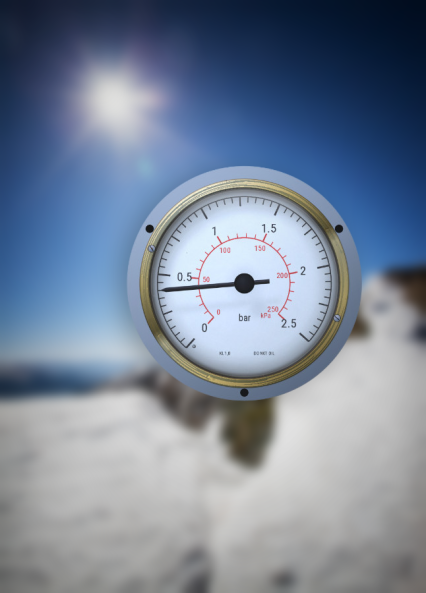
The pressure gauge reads 0.4 bar
